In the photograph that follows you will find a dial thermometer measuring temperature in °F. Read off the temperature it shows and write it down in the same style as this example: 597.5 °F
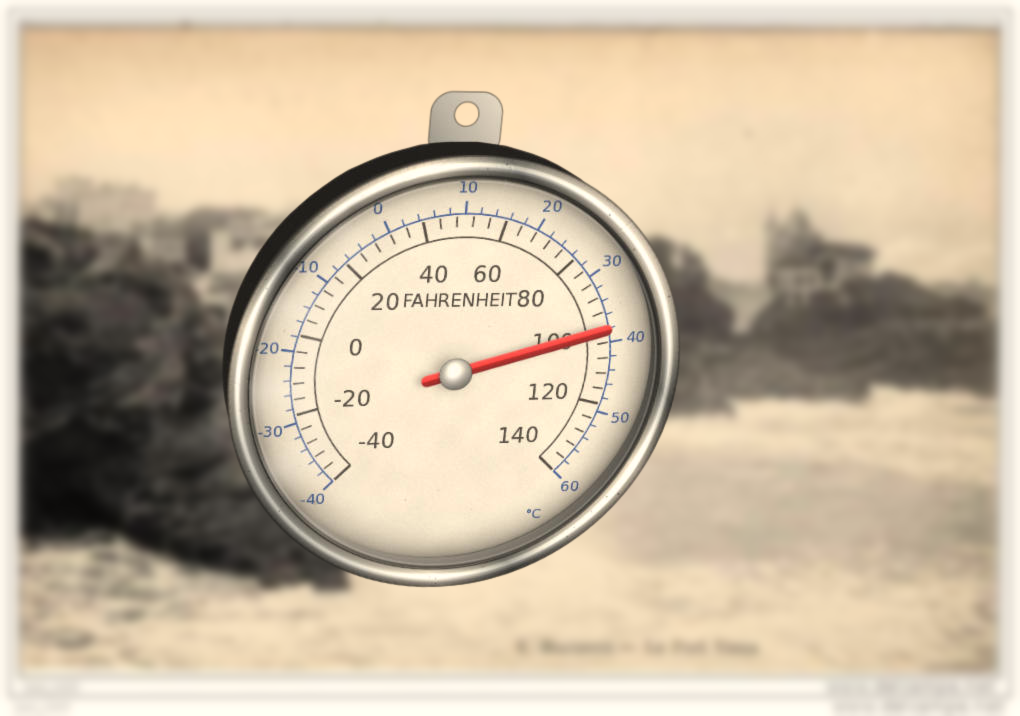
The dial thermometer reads 100 °F
